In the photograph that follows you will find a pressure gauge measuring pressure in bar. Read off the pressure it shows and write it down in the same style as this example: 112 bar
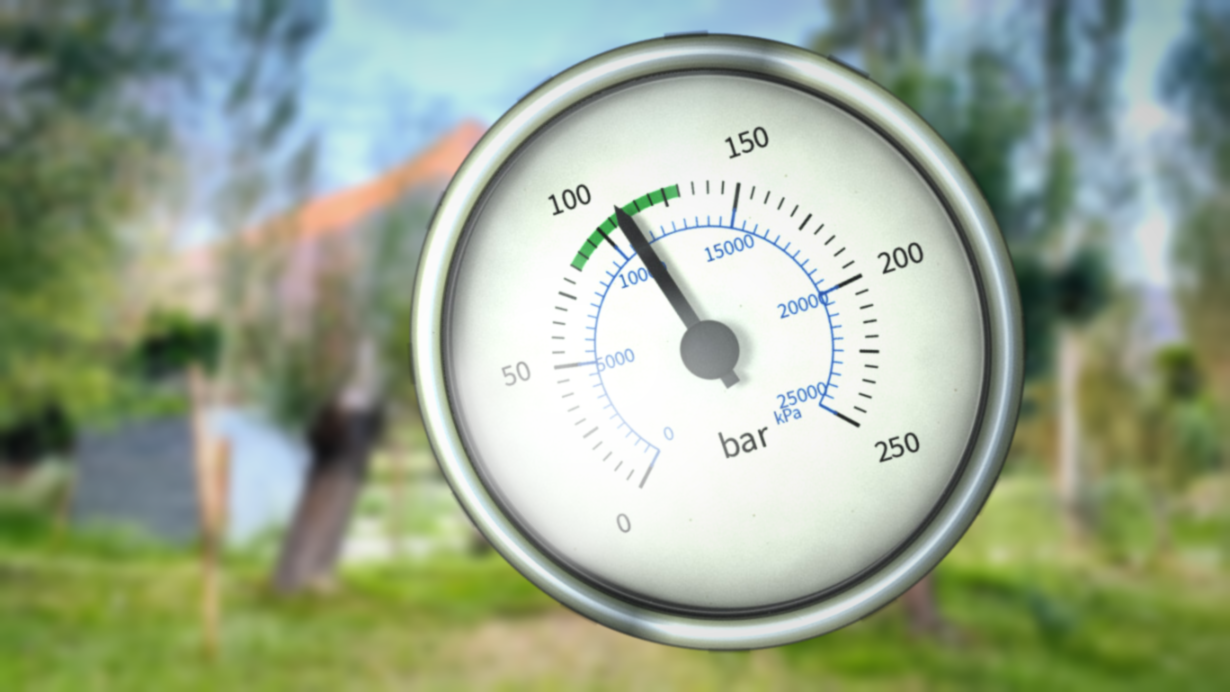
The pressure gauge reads 110 bar
